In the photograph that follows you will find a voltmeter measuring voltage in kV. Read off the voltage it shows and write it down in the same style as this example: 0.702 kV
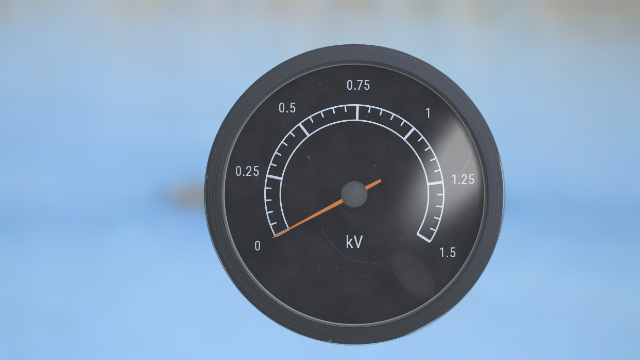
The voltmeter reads 0 kV
